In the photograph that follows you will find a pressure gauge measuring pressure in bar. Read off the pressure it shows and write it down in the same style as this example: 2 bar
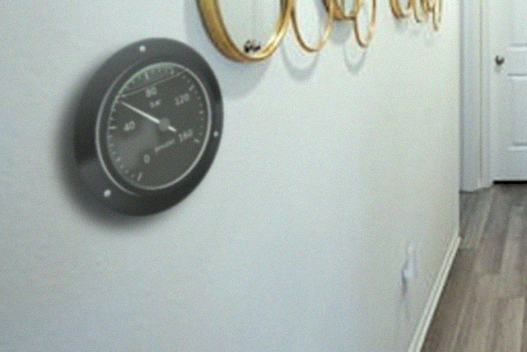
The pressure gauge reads 55 bar
